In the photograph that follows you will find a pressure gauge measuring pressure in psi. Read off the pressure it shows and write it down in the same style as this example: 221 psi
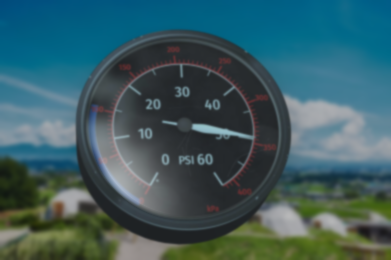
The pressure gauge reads 50 psi
